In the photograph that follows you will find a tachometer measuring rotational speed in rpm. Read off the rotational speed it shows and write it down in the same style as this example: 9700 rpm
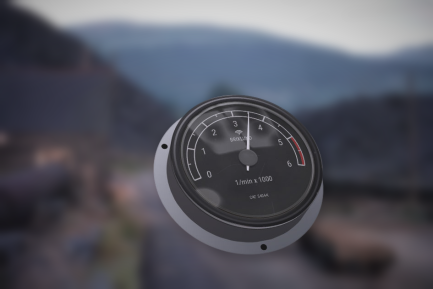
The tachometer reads 3500 rpm
